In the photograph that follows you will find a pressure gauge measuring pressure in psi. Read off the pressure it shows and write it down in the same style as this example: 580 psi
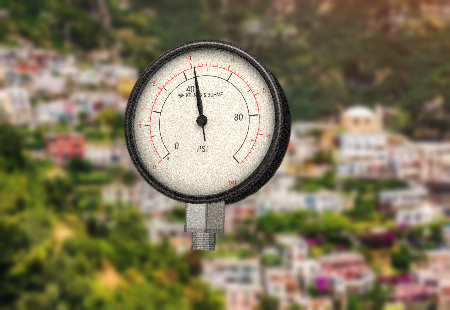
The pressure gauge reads 45 psi
